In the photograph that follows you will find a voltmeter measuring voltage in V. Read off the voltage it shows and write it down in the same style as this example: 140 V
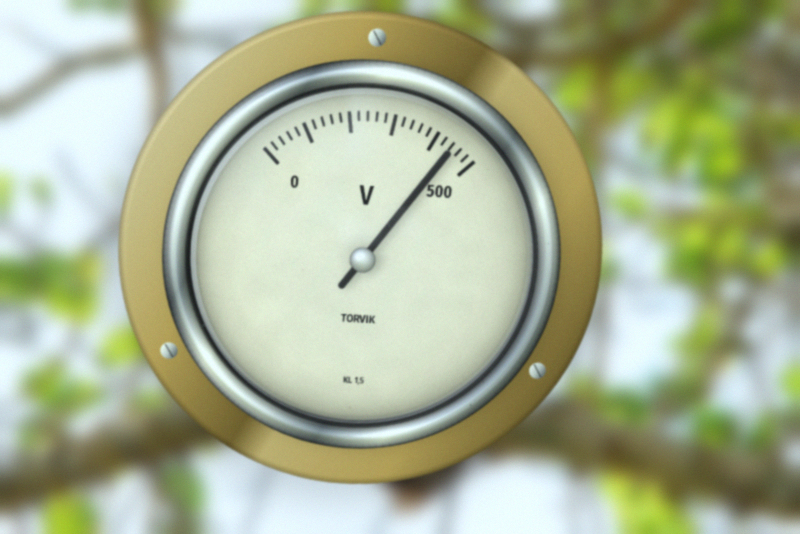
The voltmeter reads 440 V
